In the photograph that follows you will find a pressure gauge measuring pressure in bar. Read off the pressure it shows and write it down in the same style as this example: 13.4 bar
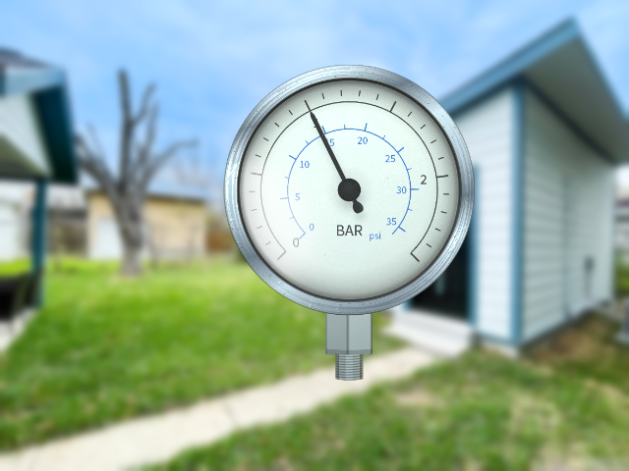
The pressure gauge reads 1 bar
